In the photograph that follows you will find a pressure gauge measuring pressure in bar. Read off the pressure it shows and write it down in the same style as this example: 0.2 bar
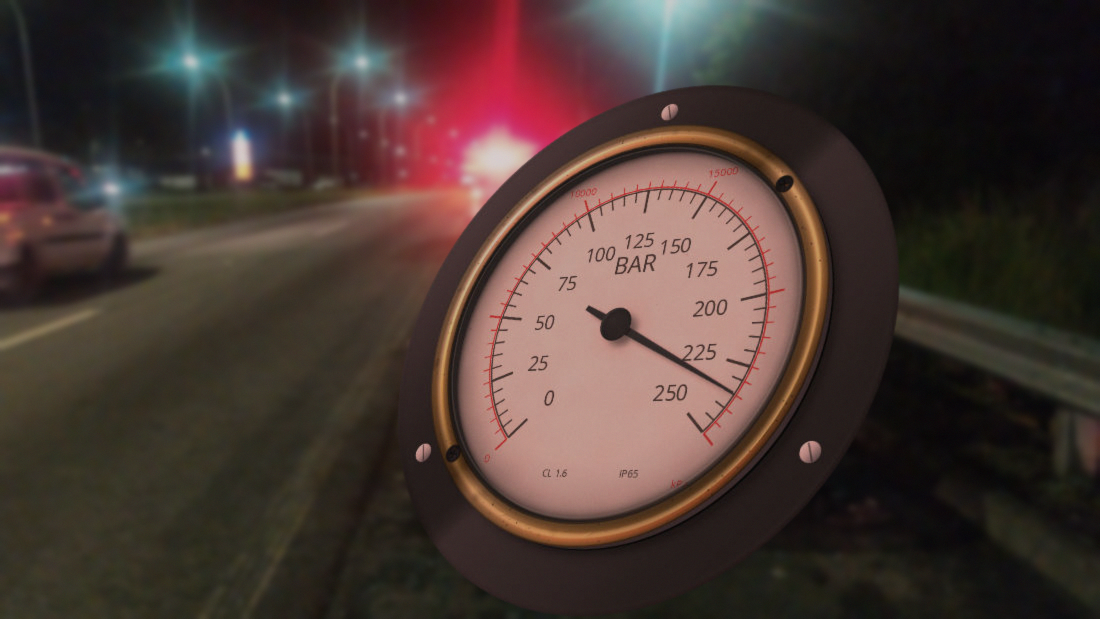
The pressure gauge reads 235 bar
